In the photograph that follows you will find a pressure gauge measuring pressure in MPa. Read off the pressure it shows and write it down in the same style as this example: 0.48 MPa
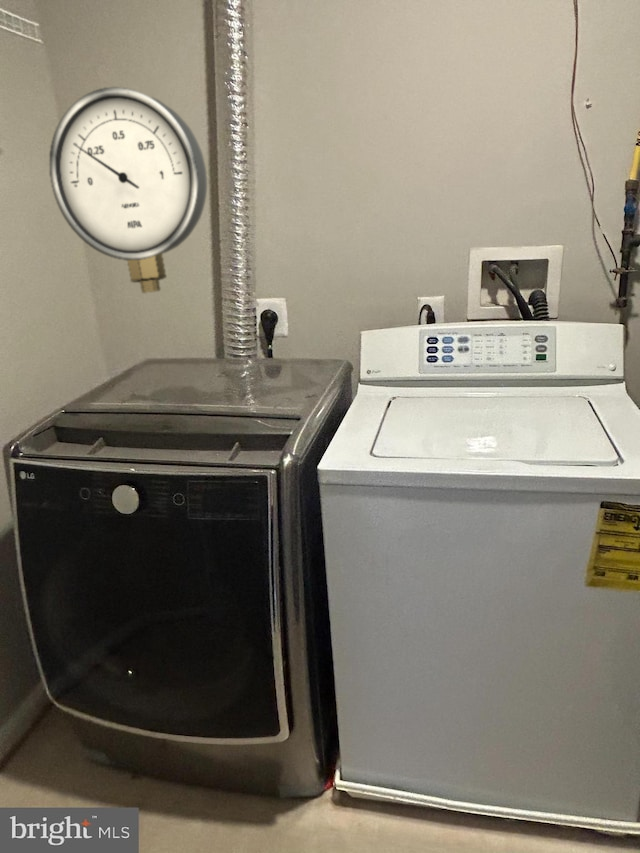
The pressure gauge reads 0.2 MPa
